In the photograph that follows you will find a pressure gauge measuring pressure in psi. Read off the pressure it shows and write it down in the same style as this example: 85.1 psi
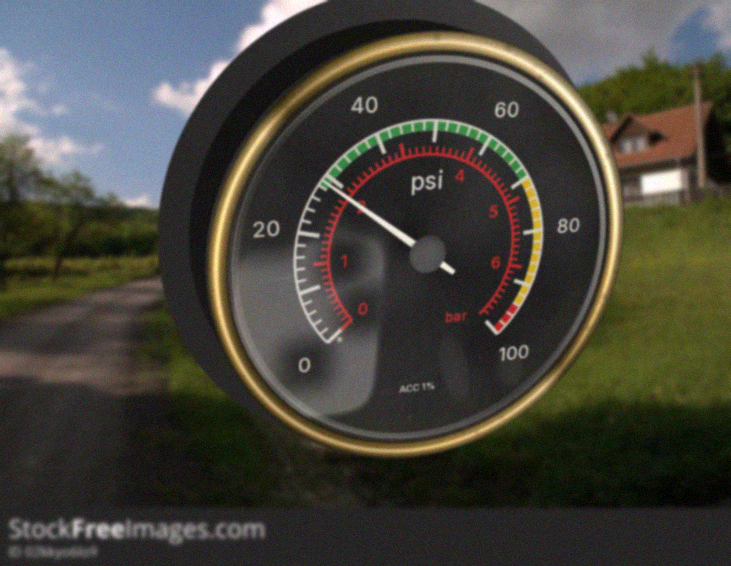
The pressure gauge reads 29 psi
